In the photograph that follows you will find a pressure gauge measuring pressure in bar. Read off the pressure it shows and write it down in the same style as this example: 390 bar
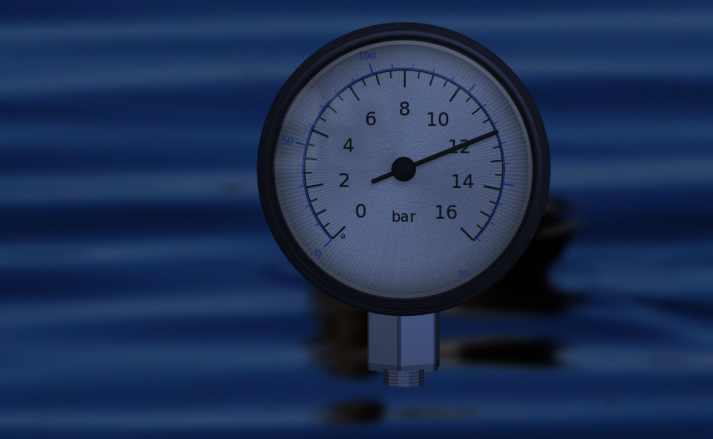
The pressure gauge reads 12 bar
